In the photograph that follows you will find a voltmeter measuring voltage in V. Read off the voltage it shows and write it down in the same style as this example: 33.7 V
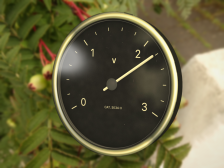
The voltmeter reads 2.2 V
